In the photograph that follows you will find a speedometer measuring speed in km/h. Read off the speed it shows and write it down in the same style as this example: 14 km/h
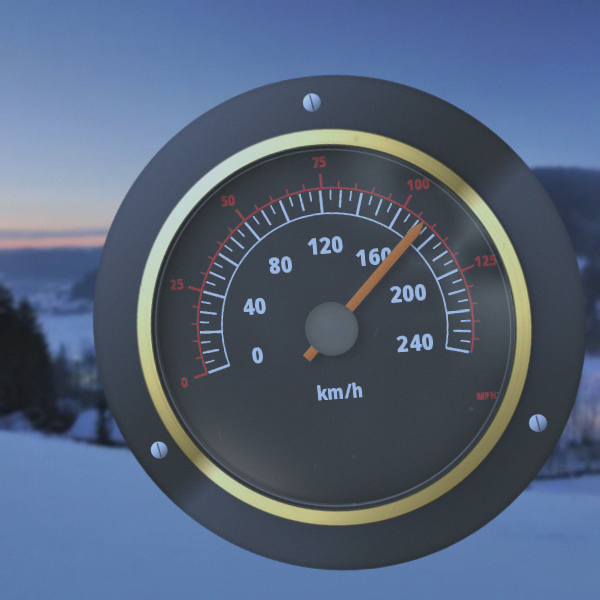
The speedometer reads 172.5 km/h
